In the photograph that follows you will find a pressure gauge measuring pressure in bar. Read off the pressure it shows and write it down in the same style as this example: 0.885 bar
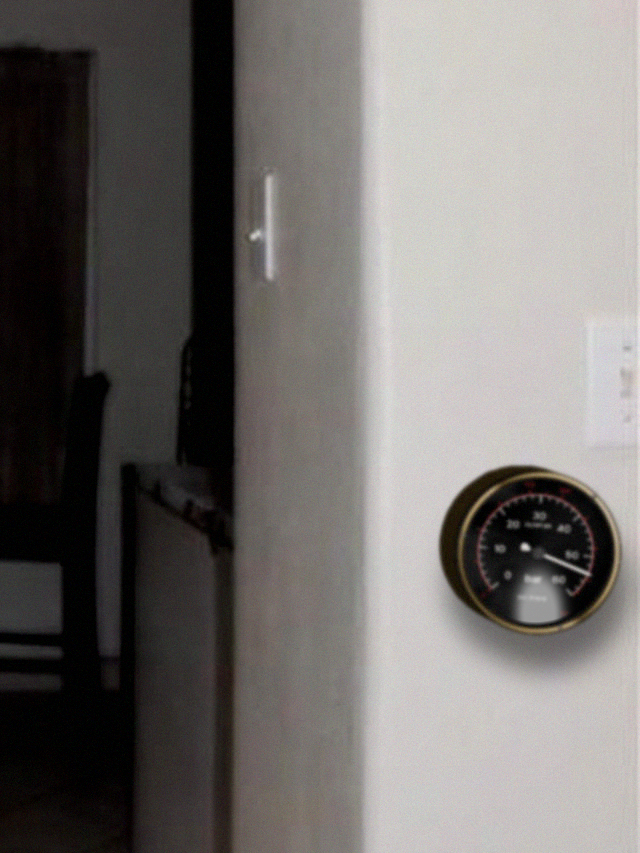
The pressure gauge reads 54 bar
